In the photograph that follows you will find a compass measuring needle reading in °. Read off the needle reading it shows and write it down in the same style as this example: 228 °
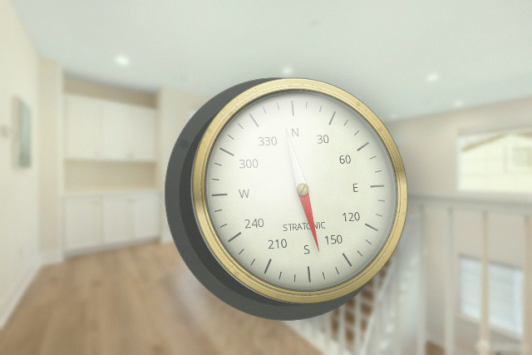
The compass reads 170 °
